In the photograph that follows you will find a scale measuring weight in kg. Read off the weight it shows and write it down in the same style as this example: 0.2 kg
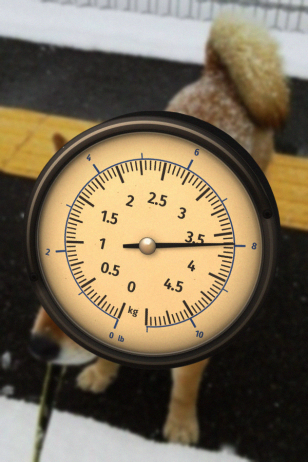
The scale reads 3.6 kg
